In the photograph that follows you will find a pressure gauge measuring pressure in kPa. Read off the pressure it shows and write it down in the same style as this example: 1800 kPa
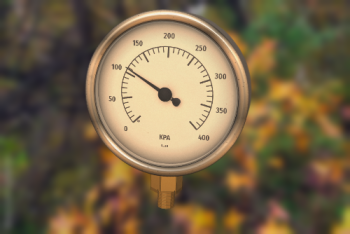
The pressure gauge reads 110 kPa
